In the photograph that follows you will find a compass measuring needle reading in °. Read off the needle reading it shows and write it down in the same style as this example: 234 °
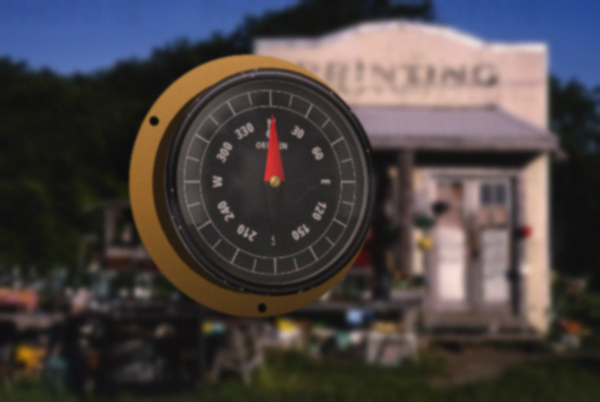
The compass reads 0 °
